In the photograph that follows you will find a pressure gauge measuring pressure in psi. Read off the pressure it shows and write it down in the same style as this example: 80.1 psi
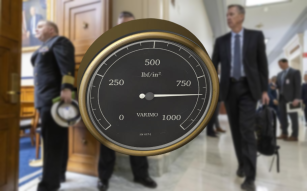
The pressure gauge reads 825 psi
